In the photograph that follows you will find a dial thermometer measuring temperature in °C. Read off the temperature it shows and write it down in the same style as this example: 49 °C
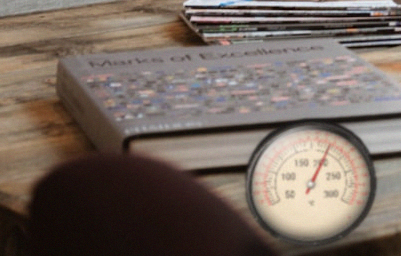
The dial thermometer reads 200 °C
